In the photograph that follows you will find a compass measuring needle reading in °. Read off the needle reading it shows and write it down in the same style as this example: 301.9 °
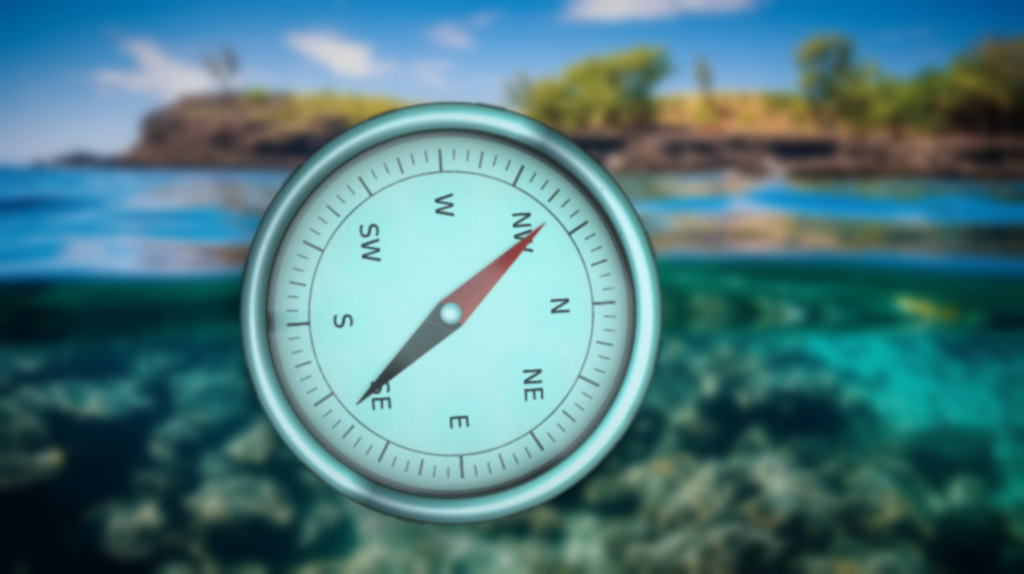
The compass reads 320 °
